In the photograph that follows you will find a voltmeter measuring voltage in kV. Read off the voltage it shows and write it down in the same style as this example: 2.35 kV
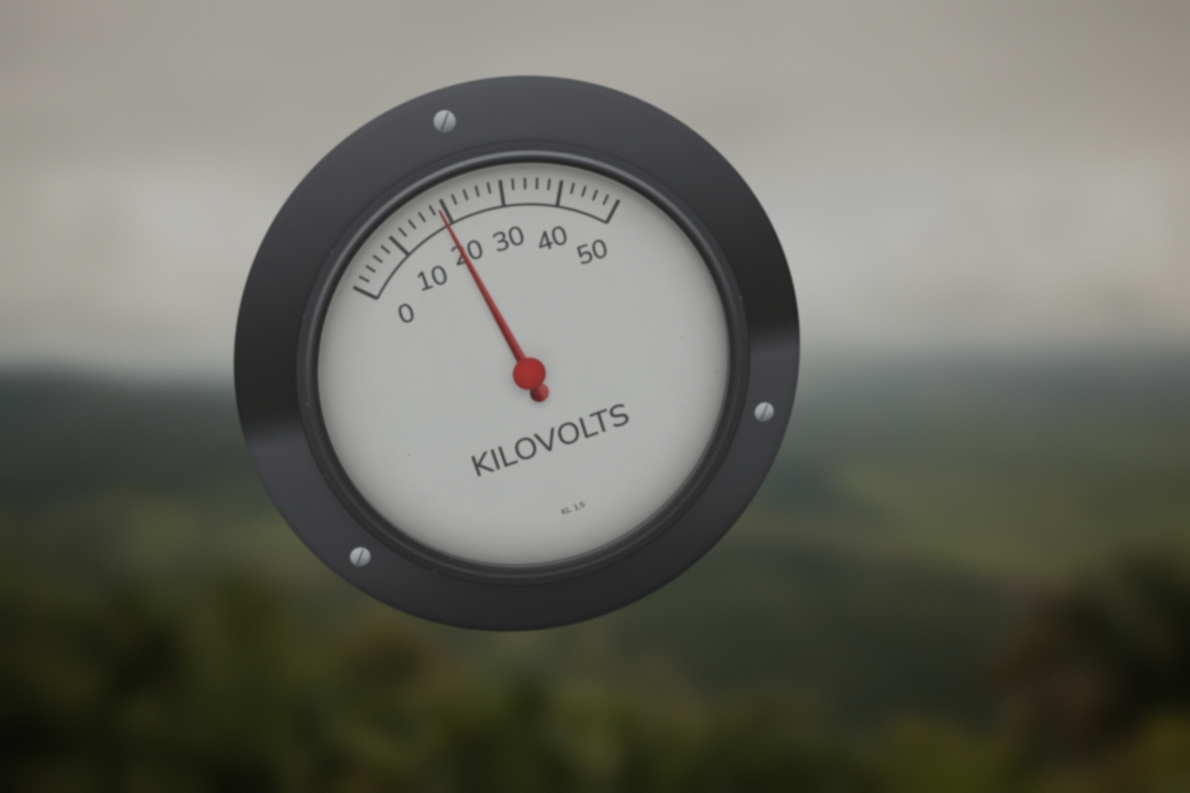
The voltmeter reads 19 kV
